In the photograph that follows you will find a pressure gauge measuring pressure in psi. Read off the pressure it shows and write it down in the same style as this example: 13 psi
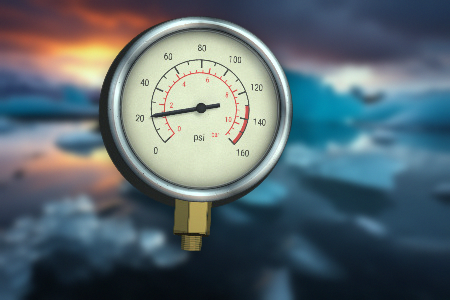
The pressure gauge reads 20 psi
